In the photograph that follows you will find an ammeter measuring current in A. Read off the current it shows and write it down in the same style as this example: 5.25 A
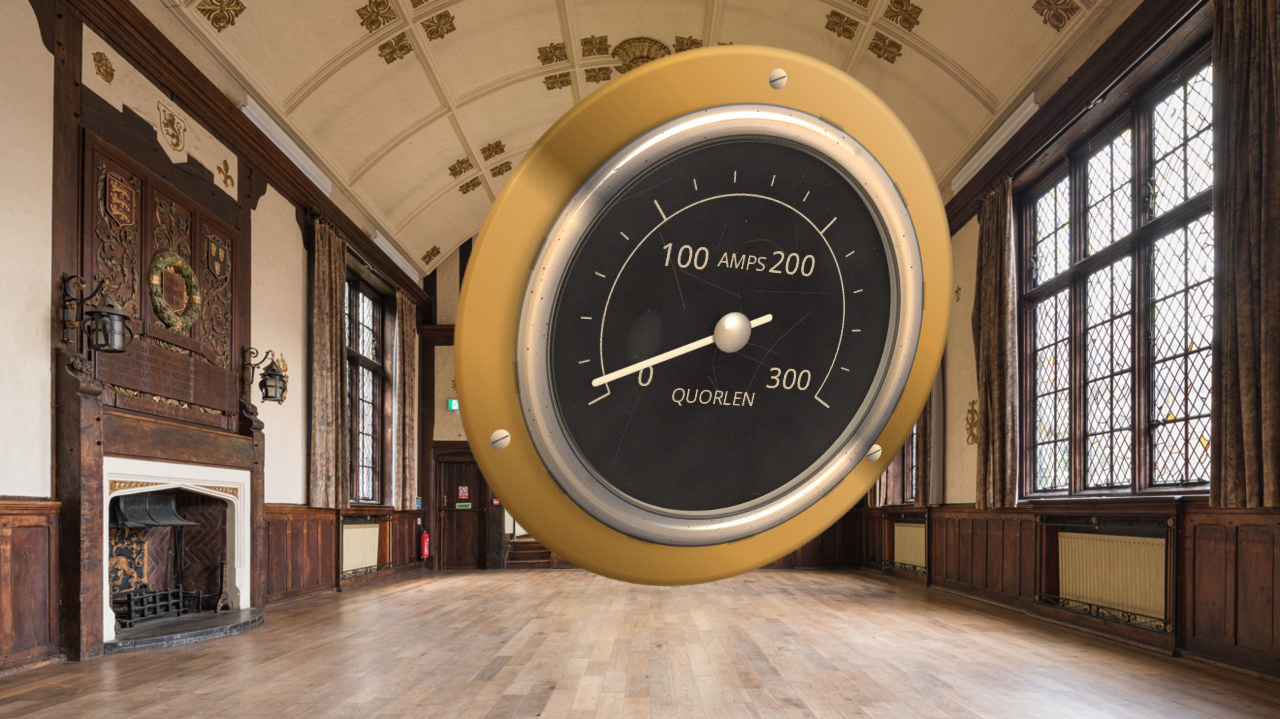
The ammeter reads 10 A
